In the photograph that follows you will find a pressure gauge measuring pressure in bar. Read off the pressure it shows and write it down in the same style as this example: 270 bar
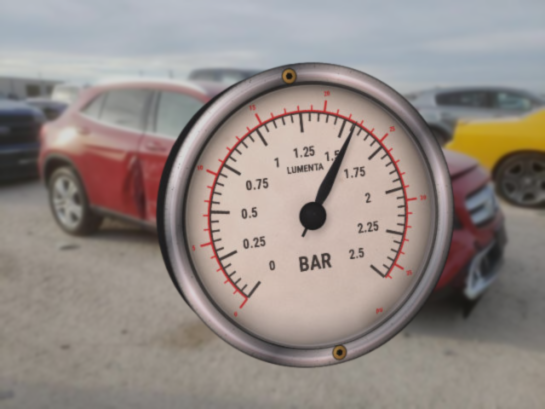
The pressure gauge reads 1.55 bar
